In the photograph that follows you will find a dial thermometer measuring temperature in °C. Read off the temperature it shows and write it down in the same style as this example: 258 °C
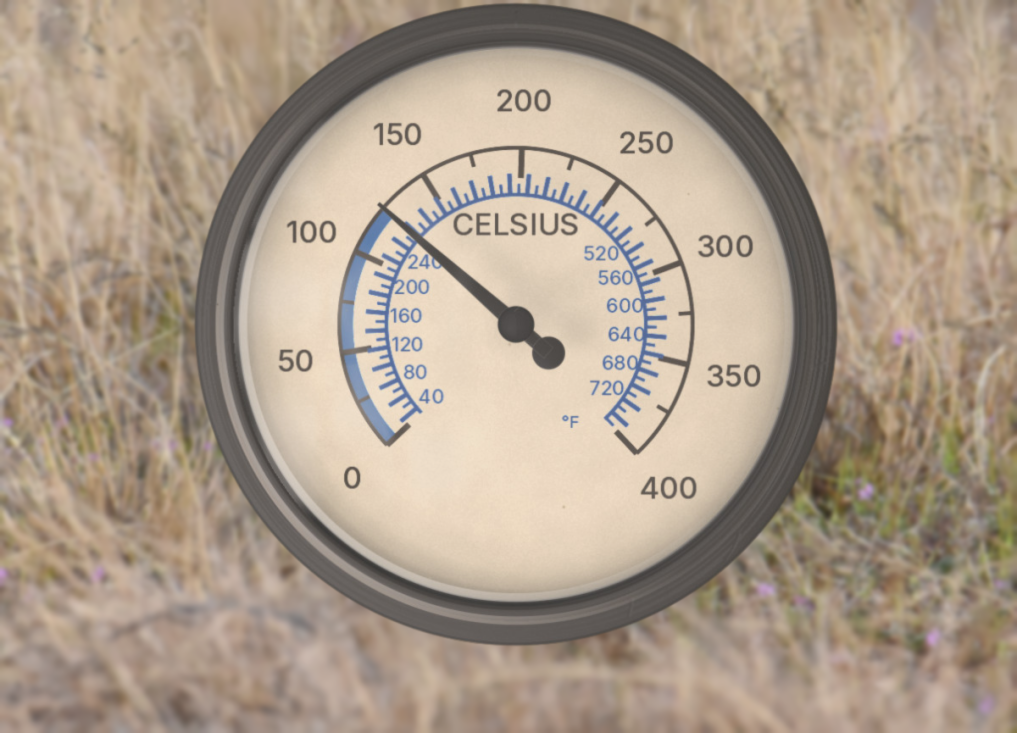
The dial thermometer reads 125 °C
